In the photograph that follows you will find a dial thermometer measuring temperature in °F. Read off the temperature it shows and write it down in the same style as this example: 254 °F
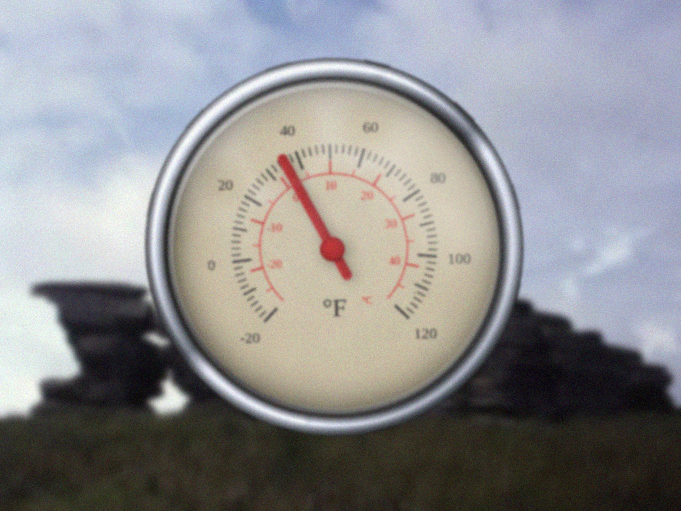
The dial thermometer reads 36 °F
